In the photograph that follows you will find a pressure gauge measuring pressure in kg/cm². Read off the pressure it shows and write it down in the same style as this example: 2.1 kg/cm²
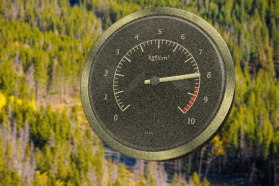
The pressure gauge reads 8 kg/cm²
